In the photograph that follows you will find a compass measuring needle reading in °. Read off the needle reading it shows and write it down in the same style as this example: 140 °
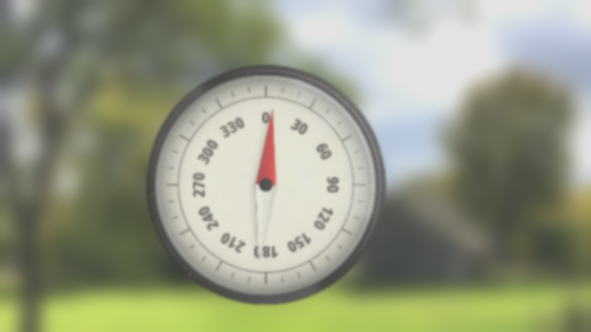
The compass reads 5 °
